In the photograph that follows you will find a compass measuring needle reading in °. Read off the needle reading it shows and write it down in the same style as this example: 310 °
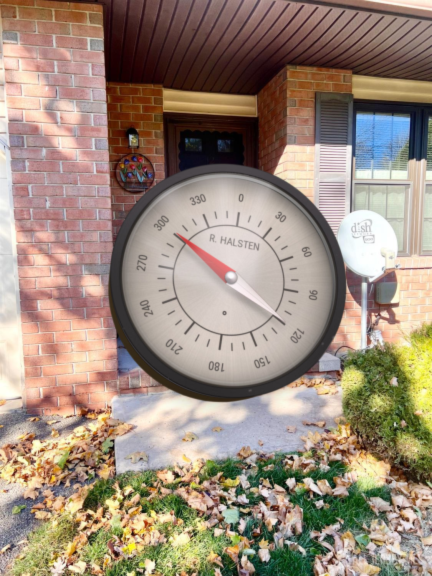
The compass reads 300 °
